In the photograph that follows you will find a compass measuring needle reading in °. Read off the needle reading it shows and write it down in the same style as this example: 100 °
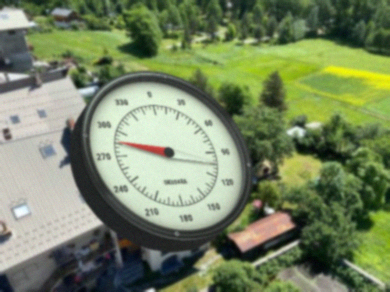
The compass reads 285 °
